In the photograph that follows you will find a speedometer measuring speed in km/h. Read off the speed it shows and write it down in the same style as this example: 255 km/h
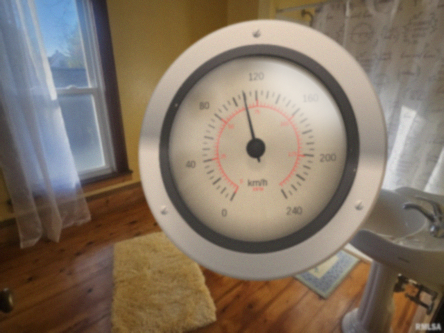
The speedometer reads 110 km/h
